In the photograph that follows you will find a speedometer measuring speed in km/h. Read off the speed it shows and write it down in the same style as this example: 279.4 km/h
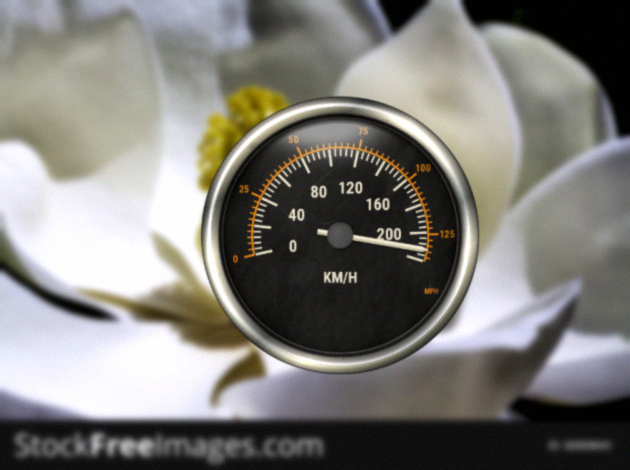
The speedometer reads 212 km/h
